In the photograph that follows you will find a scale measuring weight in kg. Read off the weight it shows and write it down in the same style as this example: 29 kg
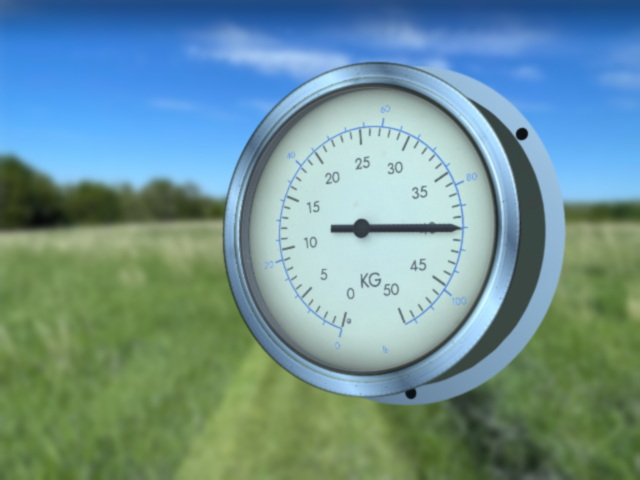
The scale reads 40 kg
